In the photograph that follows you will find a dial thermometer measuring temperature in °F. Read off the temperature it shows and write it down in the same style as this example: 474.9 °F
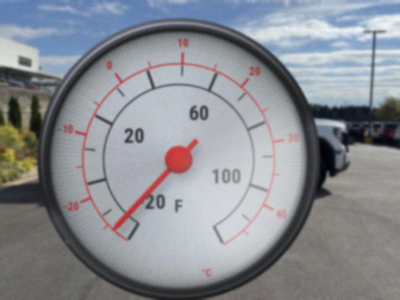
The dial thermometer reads -15 °F
